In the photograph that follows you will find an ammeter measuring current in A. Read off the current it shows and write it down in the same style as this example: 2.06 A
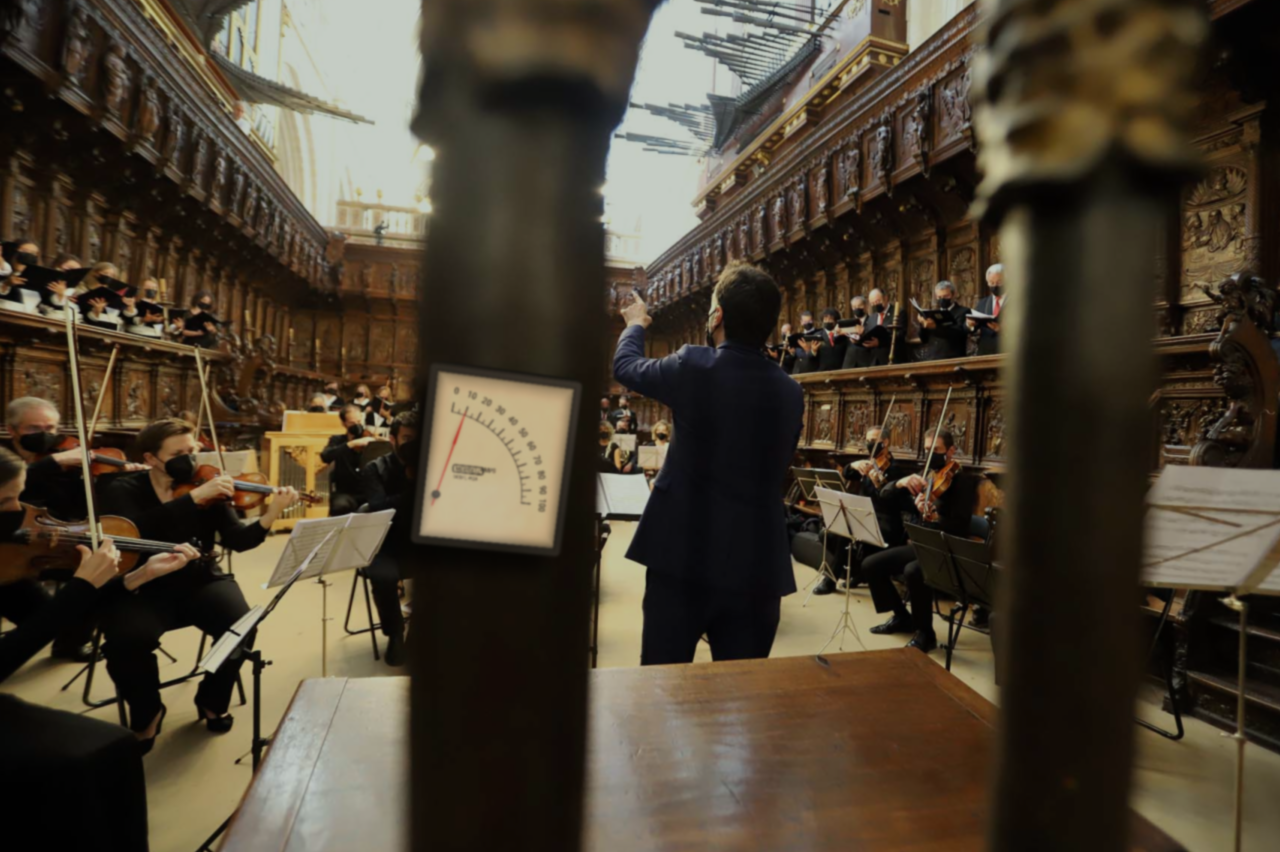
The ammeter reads 10 A
